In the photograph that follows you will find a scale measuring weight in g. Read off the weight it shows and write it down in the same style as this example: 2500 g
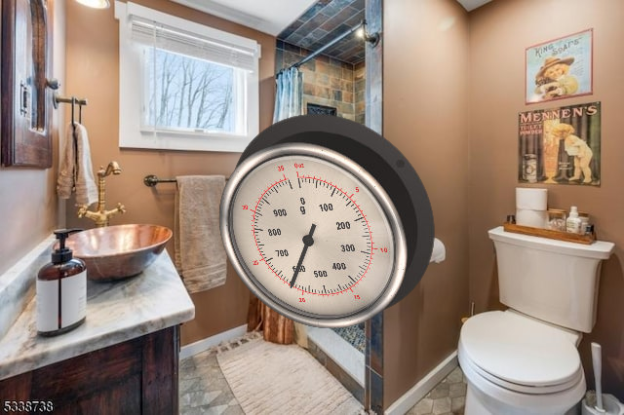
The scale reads 600 g
